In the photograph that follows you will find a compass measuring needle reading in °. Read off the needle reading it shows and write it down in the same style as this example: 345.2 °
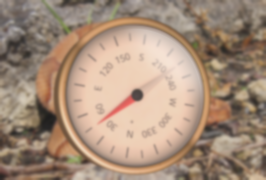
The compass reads 45 °
